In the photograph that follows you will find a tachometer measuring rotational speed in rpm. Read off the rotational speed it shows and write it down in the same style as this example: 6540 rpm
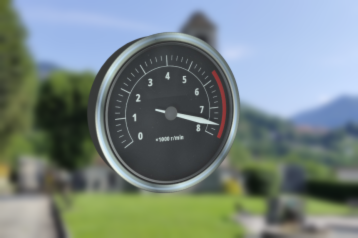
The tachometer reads 7600 rpm
